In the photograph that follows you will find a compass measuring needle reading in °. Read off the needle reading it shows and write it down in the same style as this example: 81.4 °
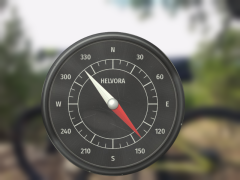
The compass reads 140 °
